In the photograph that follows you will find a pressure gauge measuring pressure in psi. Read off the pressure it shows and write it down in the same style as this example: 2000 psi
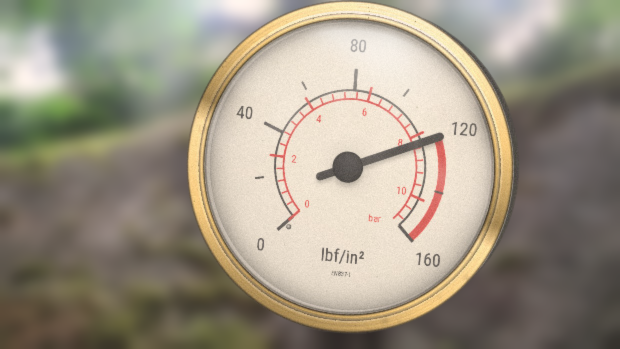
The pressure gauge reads 120 psi
